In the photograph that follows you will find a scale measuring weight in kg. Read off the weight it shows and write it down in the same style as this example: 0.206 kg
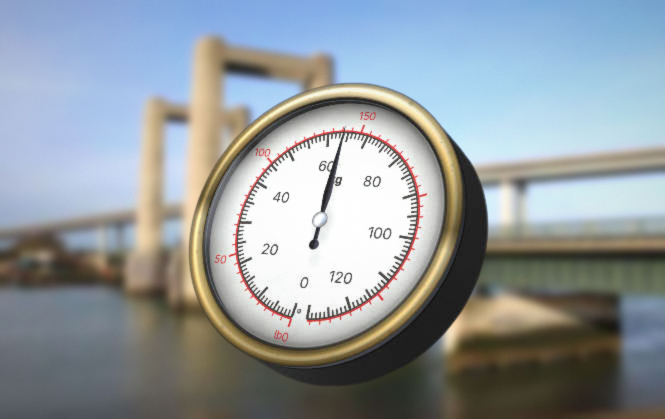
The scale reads 65 kg
